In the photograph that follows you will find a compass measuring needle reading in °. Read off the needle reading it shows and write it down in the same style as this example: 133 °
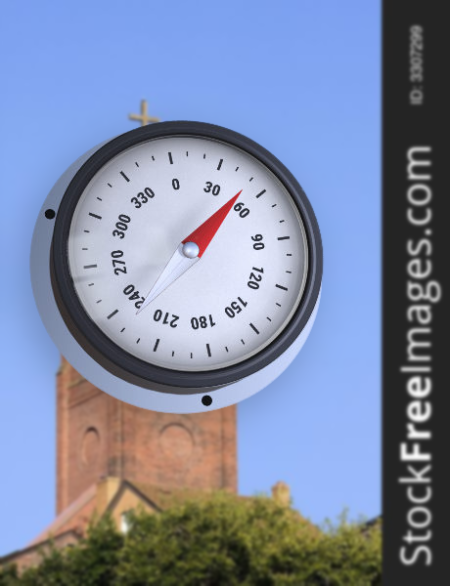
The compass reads 50 °
